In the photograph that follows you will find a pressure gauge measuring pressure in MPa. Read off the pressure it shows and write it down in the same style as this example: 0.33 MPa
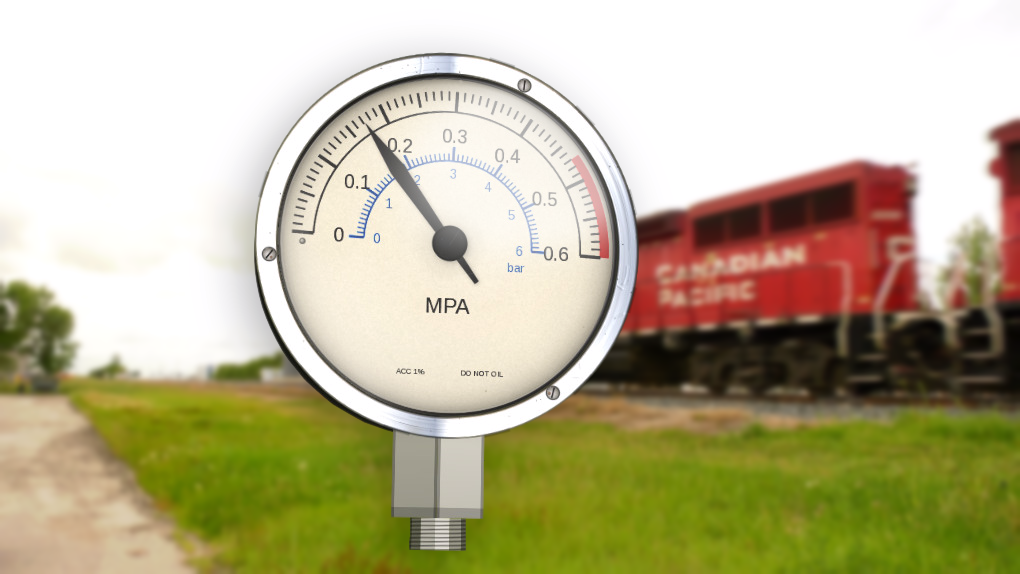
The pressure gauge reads 0.17 MPa
